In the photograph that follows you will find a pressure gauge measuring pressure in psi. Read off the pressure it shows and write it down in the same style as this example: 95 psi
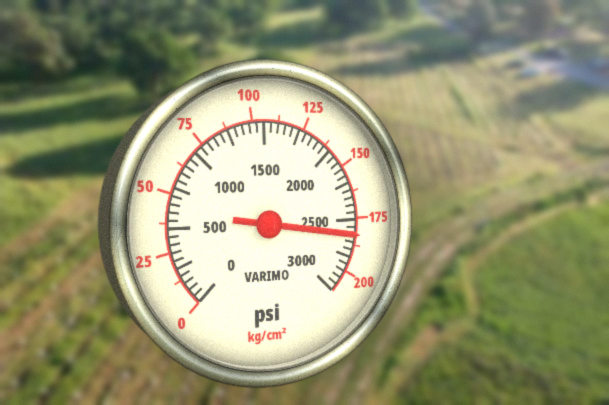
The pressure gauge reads 2600 psi
